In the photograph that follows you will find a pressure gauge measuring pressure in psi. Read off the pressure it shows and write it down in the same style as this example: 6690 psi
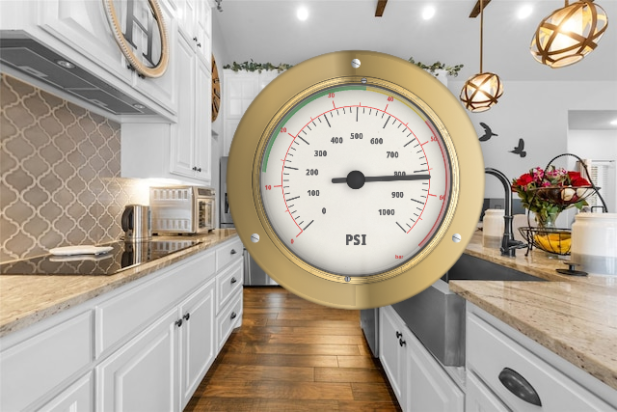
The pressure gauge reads 820 psi
